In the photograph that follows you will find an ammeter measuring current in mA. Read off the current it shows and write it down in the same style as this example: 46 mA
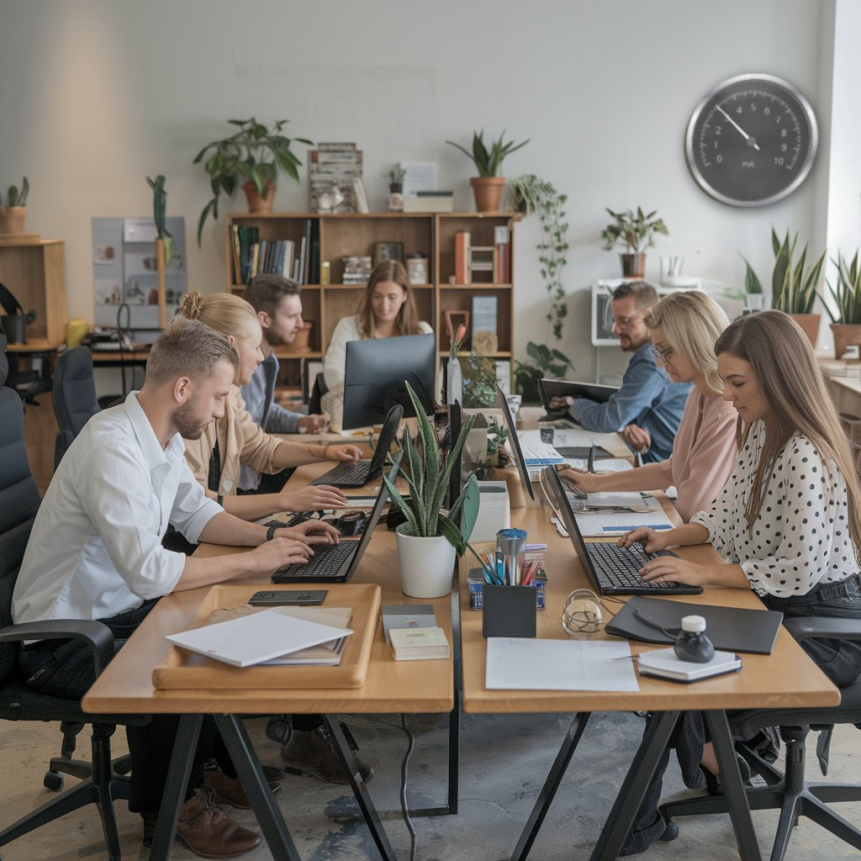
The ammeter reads 3 mA
